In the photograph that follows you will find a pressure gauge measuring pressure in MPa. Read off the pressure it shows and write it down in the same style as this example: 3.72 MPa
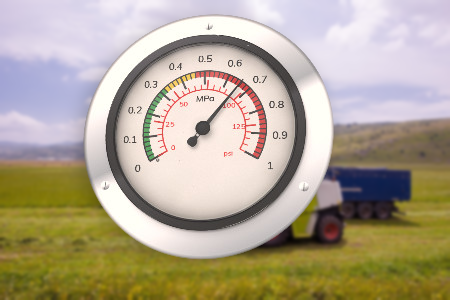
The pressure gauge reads 0.66 MPa
